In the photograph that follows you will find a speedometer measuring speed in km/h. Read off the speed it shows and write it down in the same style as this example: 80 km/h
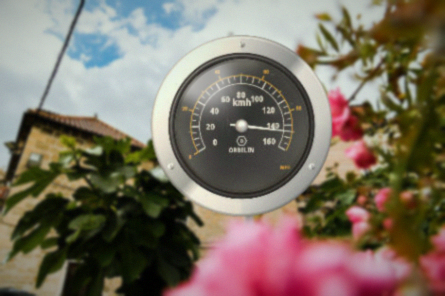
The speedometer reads 145 km/h
